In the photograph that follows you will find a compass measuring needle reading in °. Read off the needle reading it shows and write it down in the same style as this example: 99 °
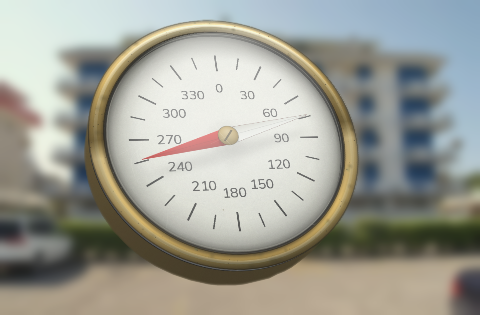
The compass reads 255 °
